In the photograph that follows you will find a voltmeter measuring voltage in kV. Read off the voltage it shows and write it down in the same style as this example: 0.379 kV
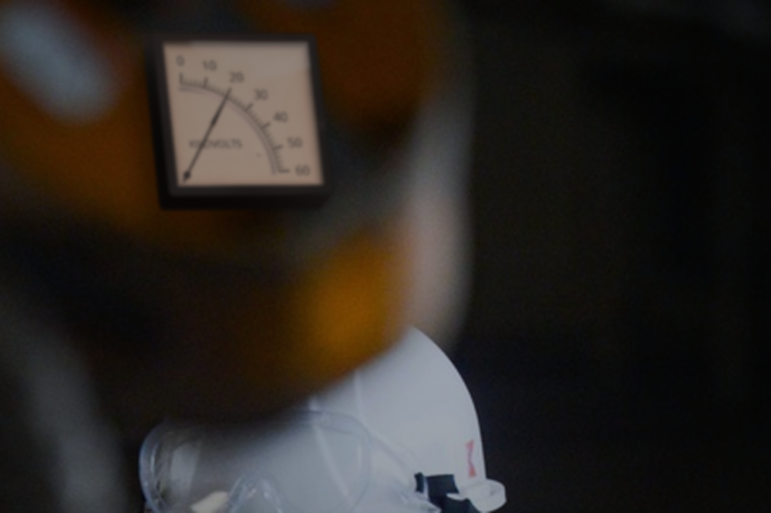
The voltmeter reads 20 kV
